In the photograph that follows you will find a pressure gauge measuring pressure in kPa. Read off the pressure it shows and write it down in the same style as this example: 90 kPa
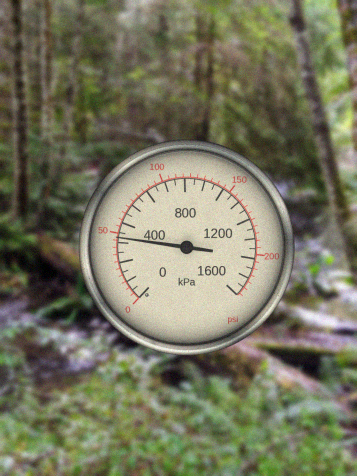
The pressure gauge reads 325 kPa
